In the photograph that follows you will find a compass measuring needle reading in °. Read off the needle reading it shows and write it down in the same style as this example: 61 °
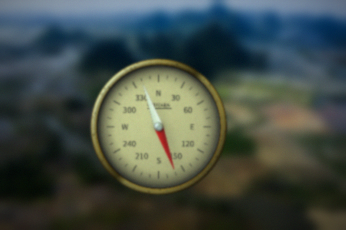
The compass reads 160 °
